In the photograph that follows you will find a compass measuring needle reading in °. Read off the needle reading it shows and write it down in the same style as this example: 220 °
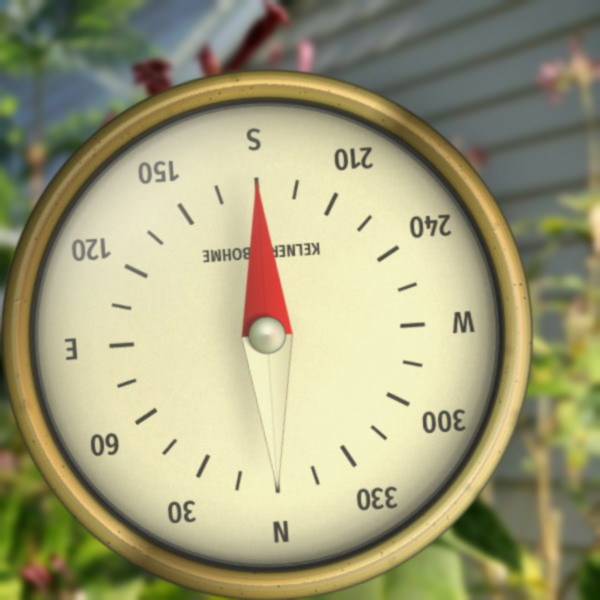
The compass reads 180 °
